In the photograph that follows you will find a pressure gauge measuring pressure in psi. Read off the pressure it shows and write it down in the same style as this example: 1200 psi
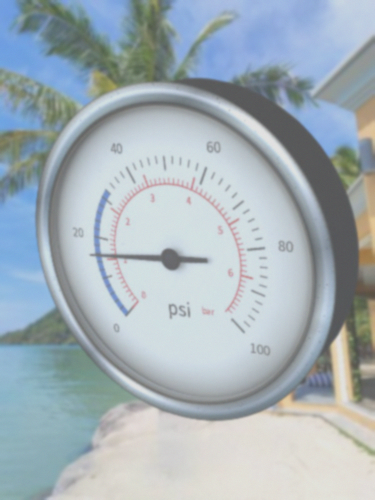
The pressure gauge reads 16 psi
